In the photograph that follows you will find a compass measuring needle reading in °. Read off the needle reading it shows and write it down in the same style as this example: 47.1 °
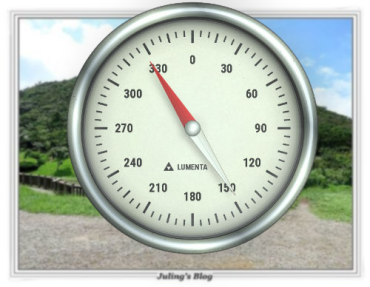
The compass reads 327.5 °
